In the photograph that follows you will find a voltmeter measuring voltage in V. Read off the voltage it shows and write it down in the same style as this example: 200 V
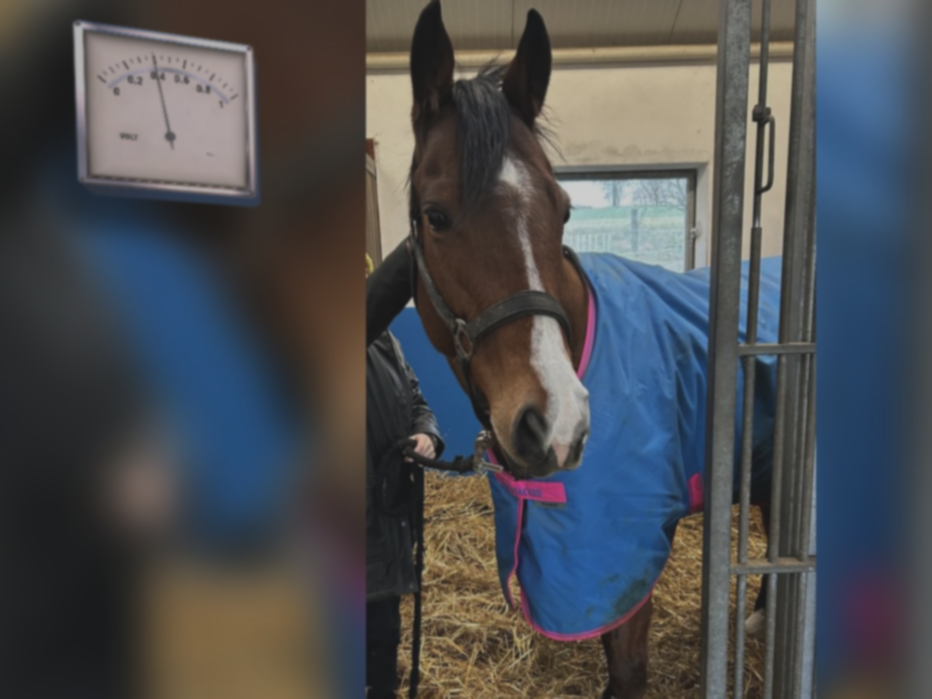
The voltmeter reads 0.4 V
